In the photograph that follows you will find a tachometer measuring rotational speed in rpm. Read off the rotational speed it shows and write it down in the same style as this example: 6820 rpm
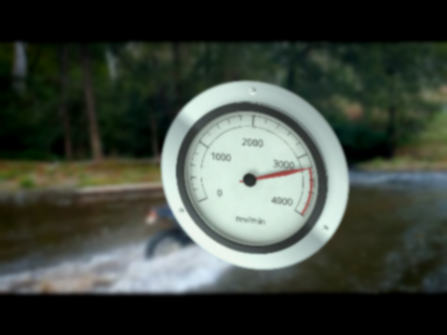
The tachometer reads 3200 rpm
